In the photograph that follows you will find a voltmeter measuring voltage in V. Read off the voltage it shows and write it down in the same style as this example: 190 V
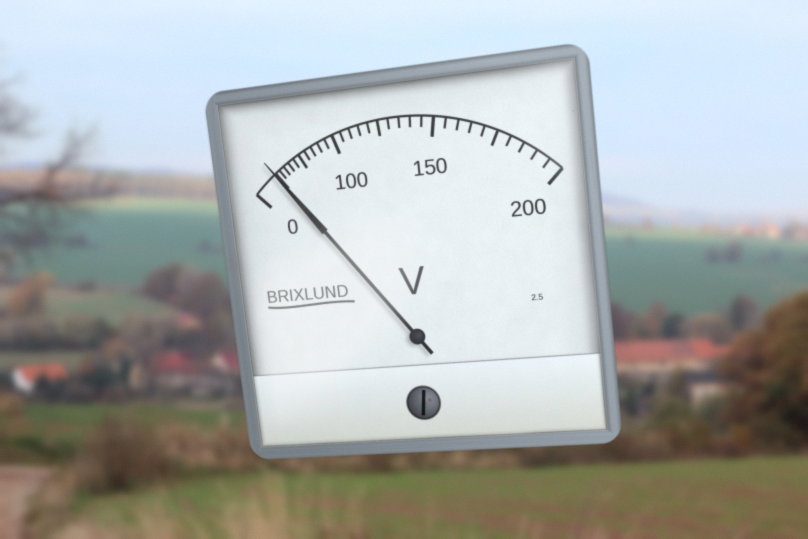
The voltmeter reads 50 V
